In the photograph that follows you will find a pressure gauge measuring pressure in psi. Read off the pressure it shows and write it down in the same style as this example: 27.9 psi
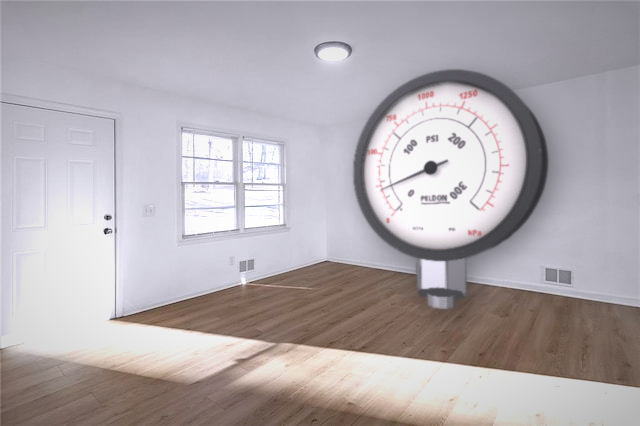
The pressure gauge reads 30 psi
